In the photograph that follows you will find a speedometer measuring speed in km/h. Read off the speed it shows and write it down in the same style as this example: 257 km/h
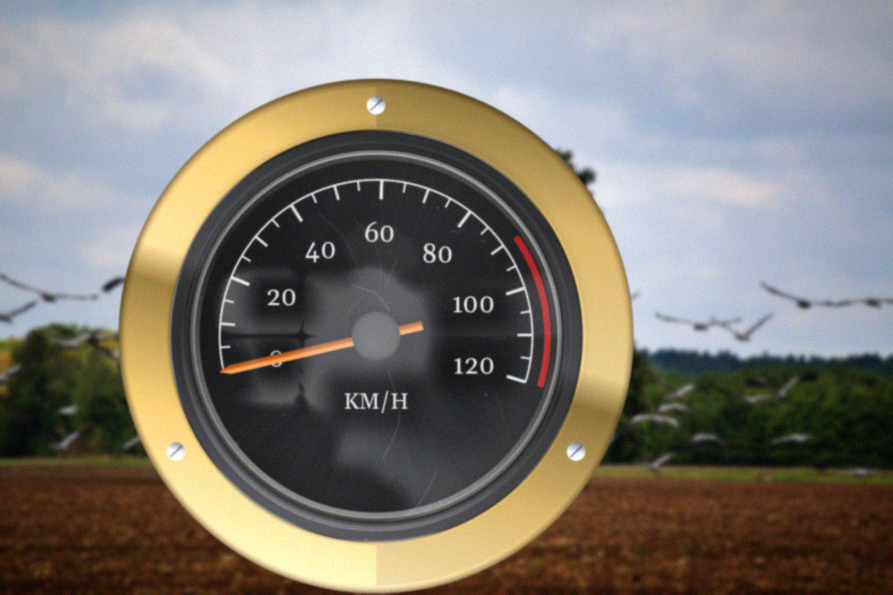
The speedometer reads 0 km/h
